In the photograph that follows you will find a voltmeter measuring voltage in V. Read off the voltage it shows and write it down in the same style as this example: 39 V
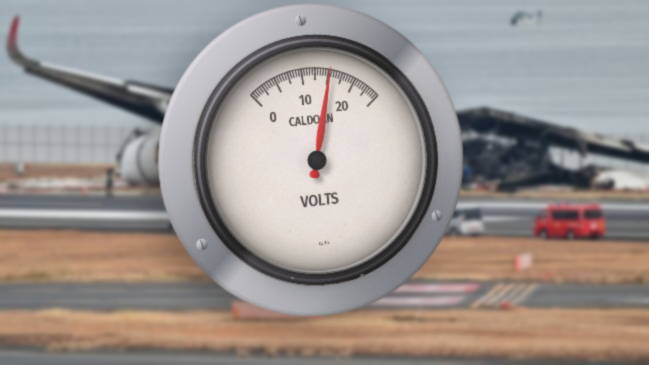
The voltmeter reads 15 V
